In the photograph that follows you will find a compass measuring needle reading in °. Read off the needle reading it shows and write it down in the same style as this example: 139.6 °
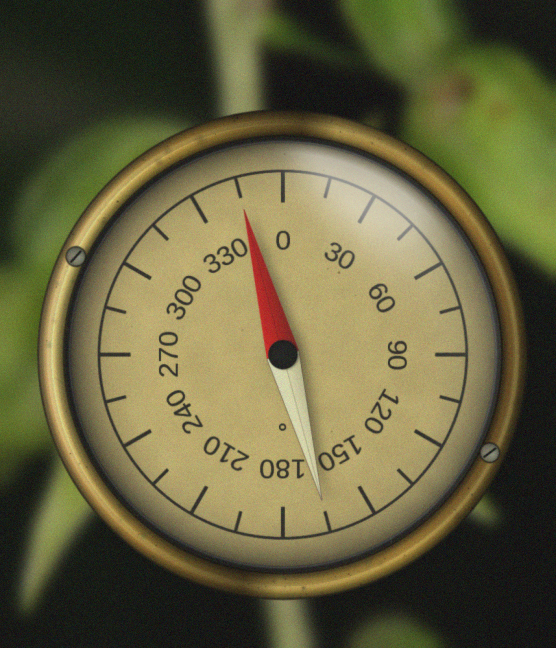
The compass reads 345 °
